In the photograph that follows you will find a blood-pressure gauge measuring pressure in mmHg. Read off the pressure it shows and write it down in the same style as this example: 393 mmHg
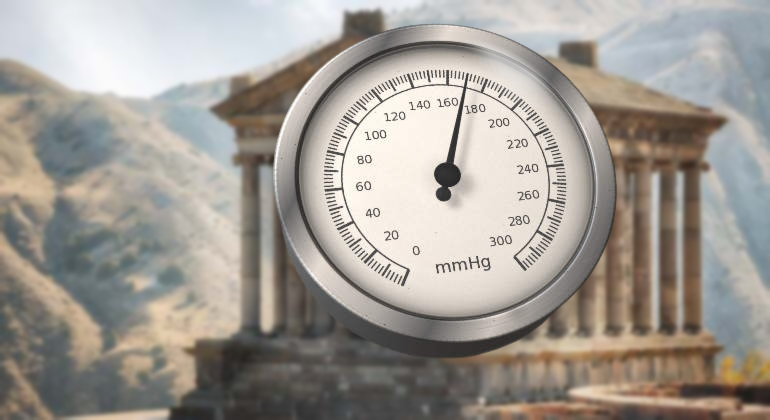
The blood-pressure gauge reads 170 mmHg
